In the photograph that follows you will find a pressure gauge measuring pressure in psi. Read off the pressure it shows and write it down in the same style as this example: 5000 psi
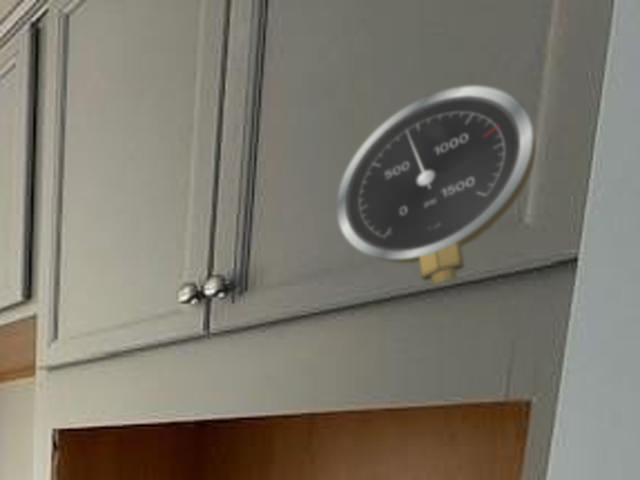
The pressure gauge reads 700 psi
